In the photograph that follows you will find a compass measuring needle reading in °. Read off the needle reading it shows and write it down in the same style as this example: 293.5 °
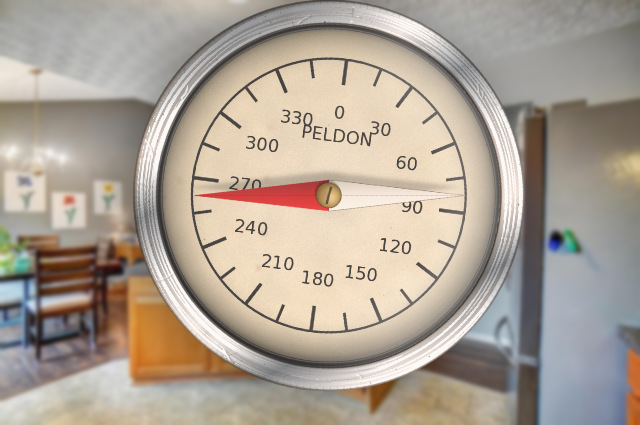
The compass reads 262.5 °
